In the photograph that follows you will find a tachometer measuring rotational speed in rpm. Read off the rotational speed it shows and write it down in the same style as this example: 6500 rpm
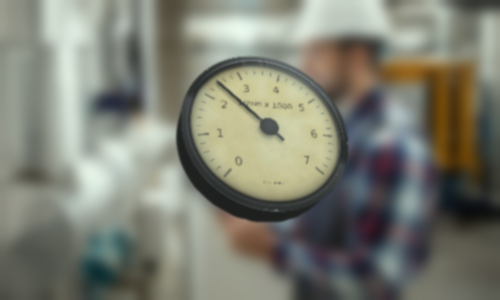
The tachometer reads 2400 rpm
